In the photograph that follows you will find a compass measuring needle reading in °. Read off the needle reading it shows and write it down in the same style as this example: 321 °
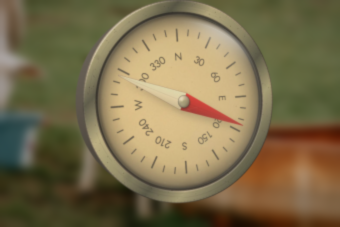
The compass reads 115 °
